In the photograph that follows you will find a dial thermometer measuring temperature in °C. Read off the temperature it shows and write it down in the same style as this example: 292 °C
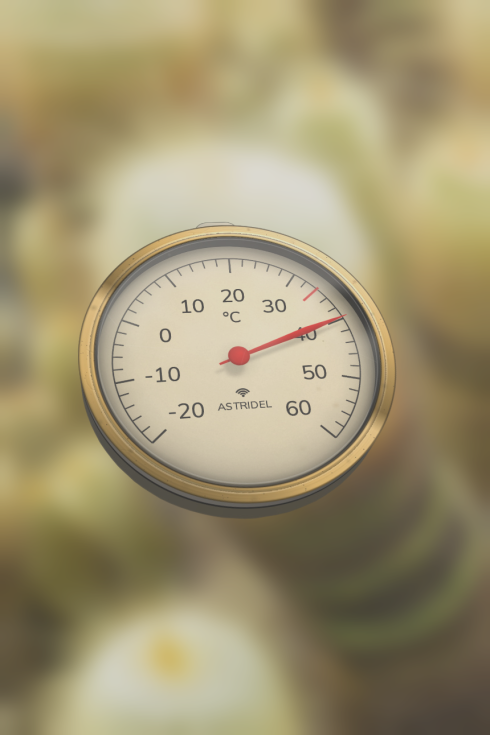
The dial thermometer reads 40 °C
